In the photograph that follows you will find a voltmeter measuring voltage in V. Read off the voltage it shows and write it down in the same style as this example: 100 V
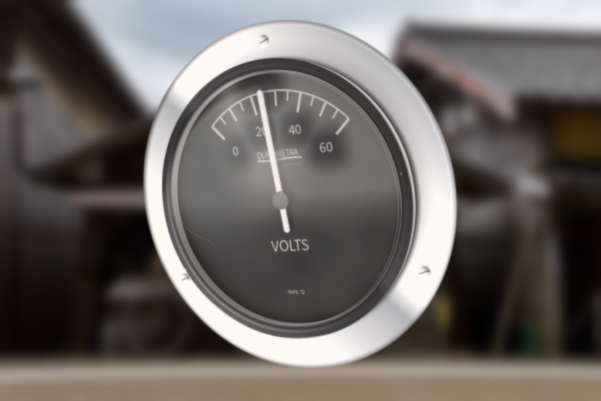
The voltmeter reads 25 V
